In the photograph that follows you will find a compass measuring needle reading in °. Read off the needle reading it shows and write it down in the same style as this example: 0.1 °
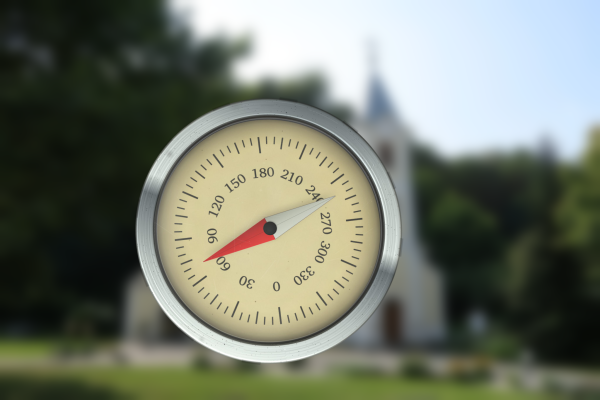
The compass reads 70 °
